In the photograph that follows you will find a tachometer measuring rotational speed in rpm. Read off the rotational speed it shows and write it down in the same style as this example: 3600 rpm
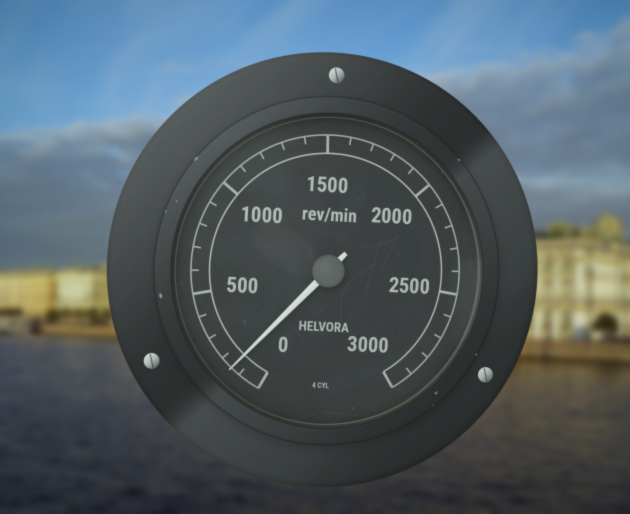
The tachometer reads 150 rpm
